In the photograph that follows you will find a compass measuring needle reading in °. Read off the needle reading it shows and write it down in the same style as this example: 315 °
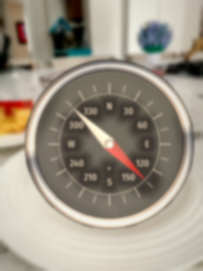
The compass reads 135 °
